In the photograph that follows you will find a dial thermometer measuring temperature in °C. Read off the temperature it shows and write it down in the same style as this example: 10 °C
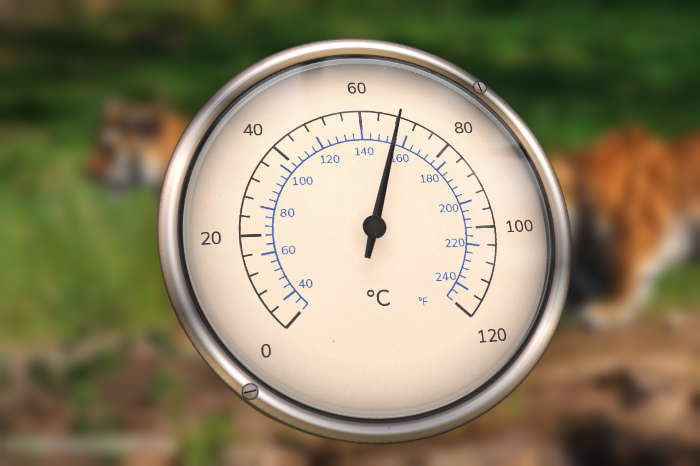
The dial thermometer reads 68 °C
